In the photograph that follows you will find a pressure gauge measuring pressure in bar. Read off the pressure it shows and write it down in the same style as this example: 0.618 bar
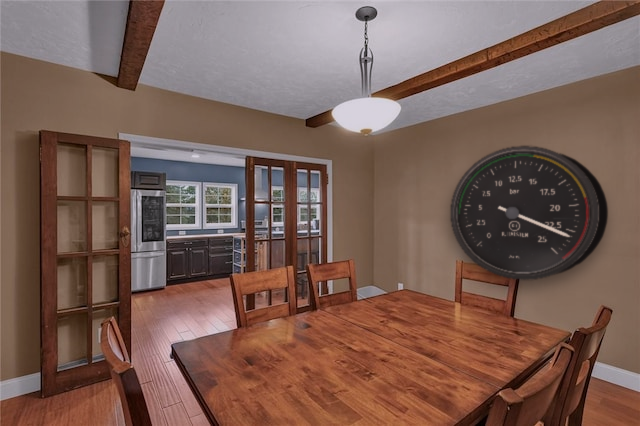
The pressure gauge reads 23 bar
